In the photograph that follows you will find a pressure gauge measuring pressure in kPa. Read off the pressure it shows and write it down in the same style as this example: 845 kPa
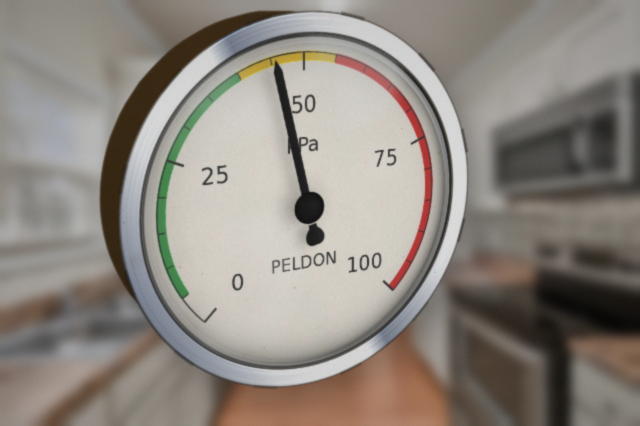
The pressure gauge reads 45 kPa
